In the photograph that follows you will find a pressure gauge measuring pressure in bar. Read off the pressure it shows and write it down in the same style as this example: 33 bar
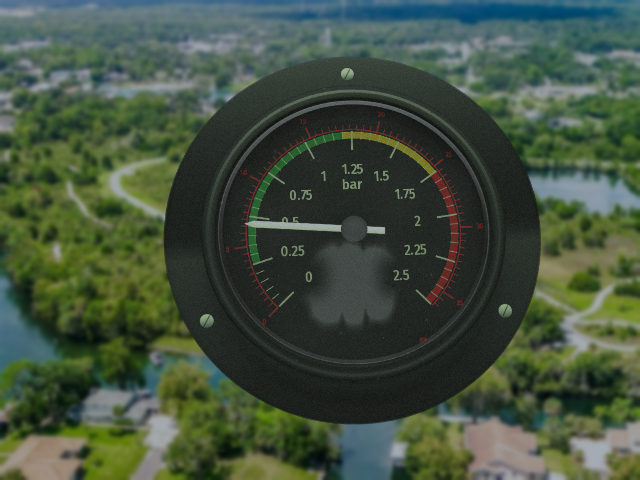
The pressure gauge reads 0.45 bar
